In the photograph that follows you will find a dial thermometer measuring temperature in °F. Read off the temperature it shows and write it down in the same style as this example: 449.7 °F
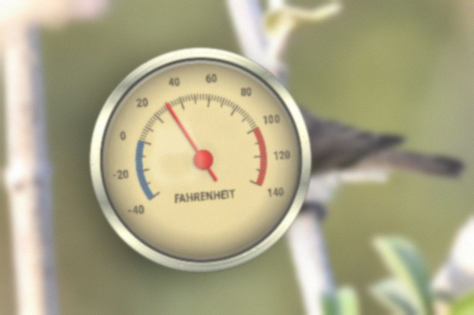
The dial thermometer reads 30 °F
